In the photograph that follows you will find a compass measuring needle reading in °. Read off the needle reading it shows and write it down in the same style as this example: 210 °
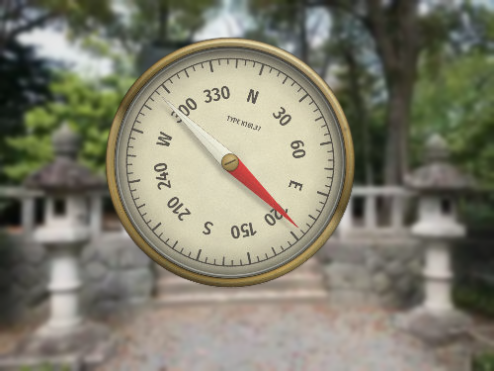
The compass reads 115 °
